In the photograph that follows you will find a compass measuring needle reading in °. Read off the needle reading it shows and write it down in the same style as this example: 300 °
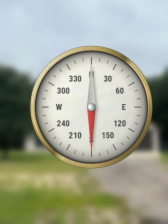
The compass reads 180 °
